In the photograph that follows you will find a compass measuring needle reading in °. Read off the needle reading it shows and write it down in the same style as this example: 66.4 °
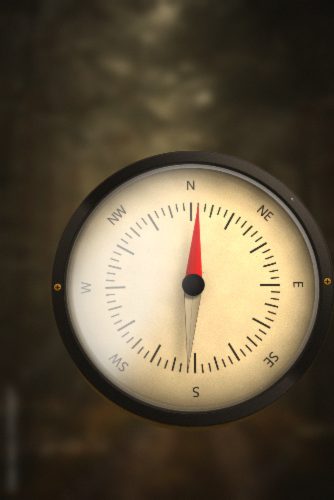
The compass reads 5 °
